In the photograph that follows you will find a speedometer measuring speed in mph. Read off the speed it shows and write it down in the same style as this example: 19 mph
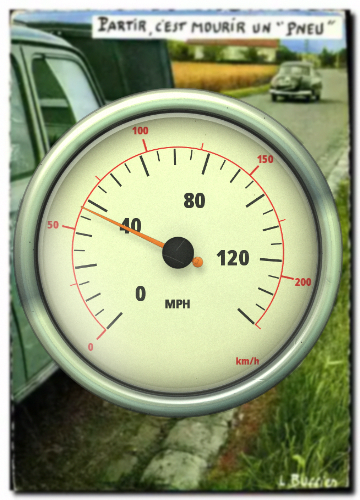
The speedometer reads 37.5 mph
